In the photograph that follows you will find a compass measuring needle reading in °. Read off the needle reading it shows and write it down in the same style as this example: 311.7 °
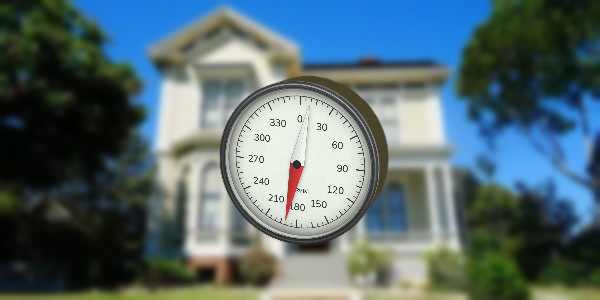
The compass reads 190 °
